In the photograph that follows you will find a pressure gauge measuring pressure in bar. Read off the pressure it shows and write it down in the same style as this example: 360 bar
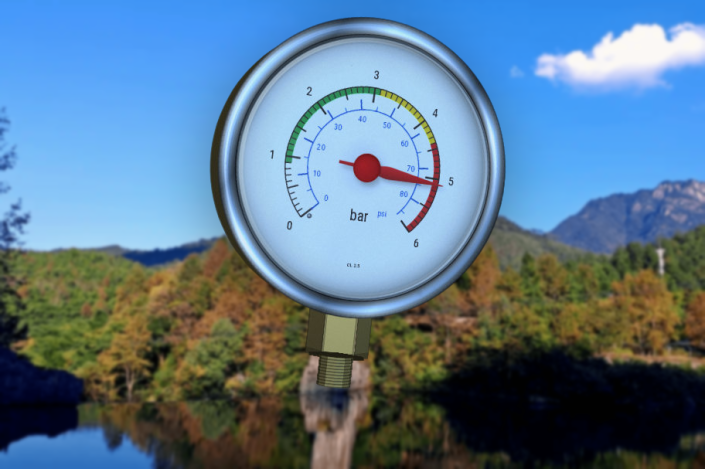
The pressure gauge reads 5.1 bar
